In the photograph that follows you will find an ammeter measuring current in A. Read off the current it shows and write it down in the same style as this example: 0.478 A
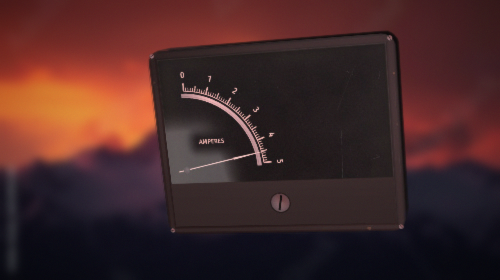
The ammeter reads 4.5 A
